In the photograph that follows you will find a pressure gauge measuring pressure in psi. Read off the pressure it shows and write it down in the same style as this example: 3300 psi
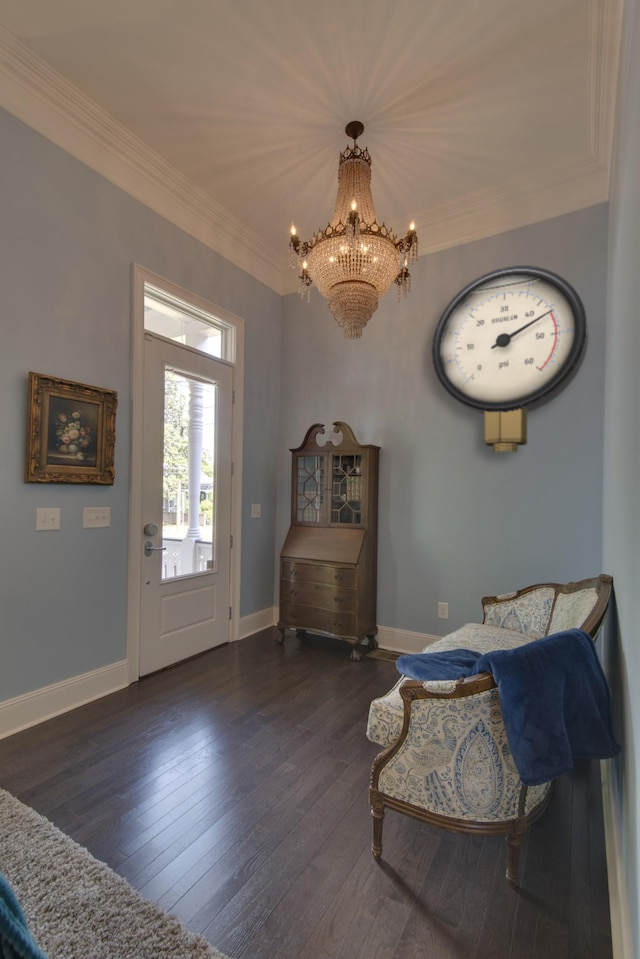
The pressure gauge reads 44 psi
